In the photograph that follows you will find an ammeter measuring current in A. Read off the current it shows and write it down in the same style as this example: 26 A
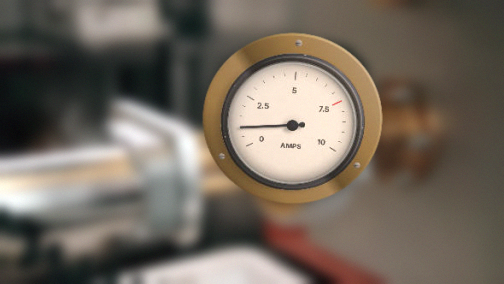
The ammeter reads 1 A
